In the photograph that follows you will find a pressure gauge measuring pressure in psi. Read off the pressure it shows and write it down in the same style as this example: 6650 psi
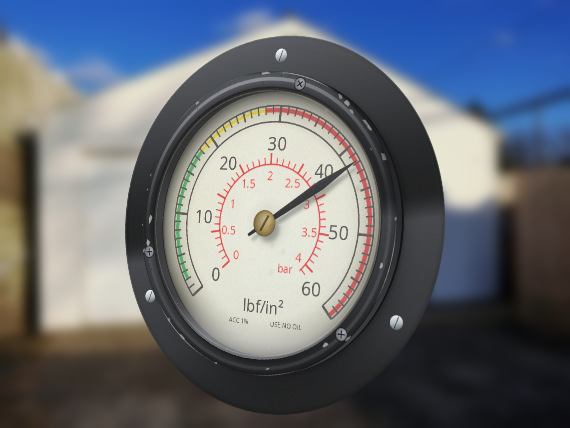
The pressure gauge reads 42 psi
